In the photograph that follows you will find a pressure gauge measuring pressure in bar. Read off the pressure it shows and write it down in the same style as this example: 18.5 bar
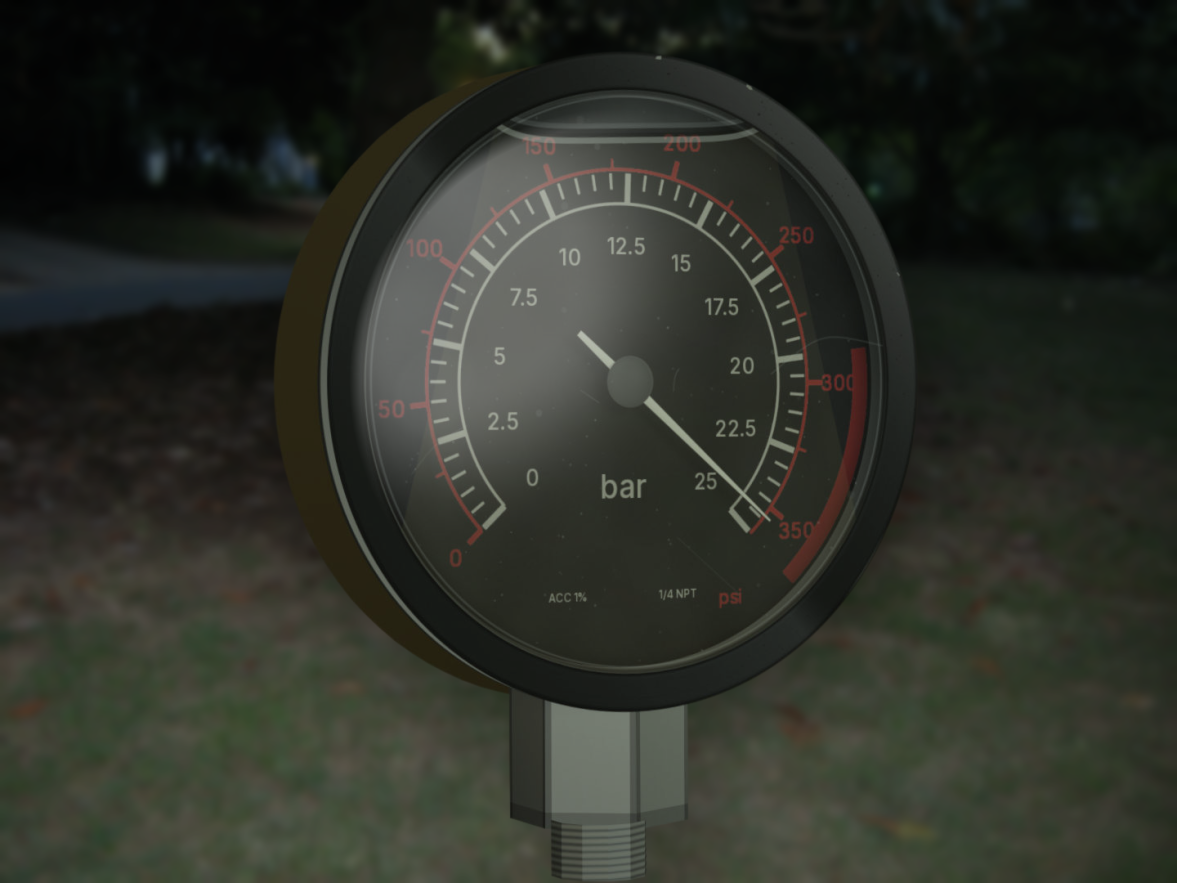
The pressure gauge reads 24.5 bar
